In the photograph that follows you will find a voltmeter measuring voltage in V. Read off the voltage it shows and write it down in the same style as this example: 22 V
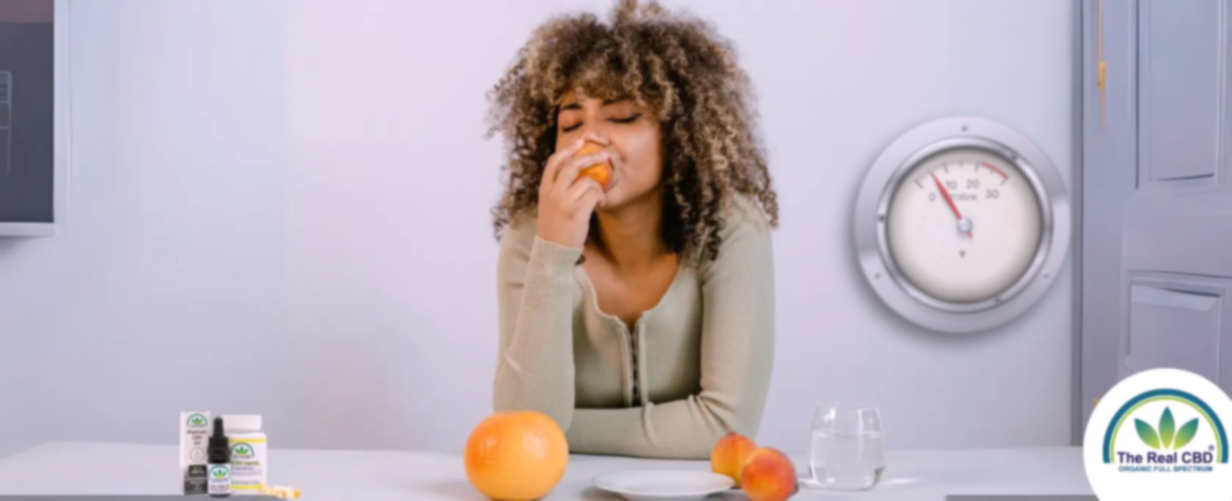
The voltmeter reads 5 V
